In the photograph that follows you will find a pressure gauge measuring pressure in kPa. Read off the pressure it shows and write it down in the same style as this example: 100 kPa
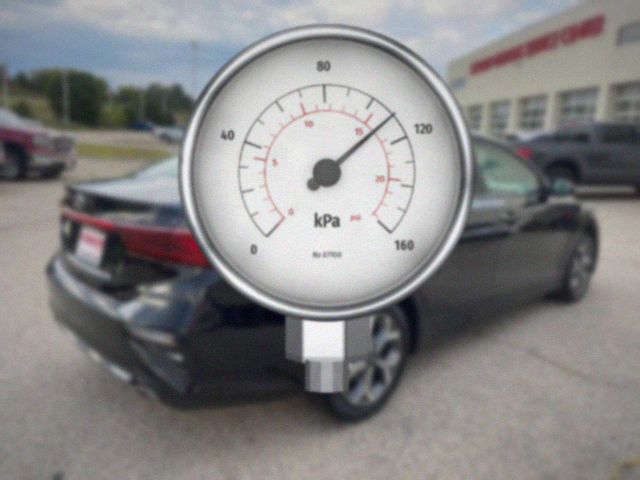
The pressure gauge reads 110 kPa
